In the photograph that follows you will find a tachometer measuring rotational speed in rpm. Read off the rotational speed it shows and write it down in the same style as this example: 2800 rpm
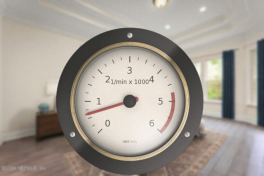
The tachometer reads 625 rpm
